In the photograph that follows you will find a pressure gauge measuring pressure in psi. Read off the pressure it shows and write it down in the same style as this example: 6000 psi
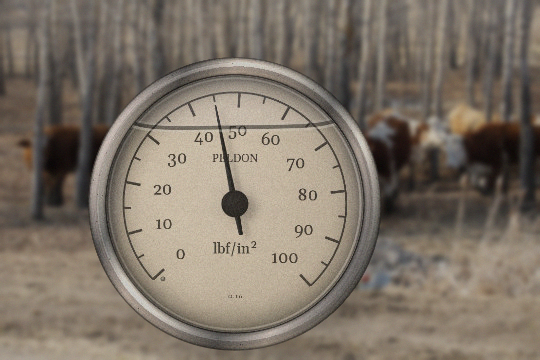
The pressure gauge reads 45 psi
